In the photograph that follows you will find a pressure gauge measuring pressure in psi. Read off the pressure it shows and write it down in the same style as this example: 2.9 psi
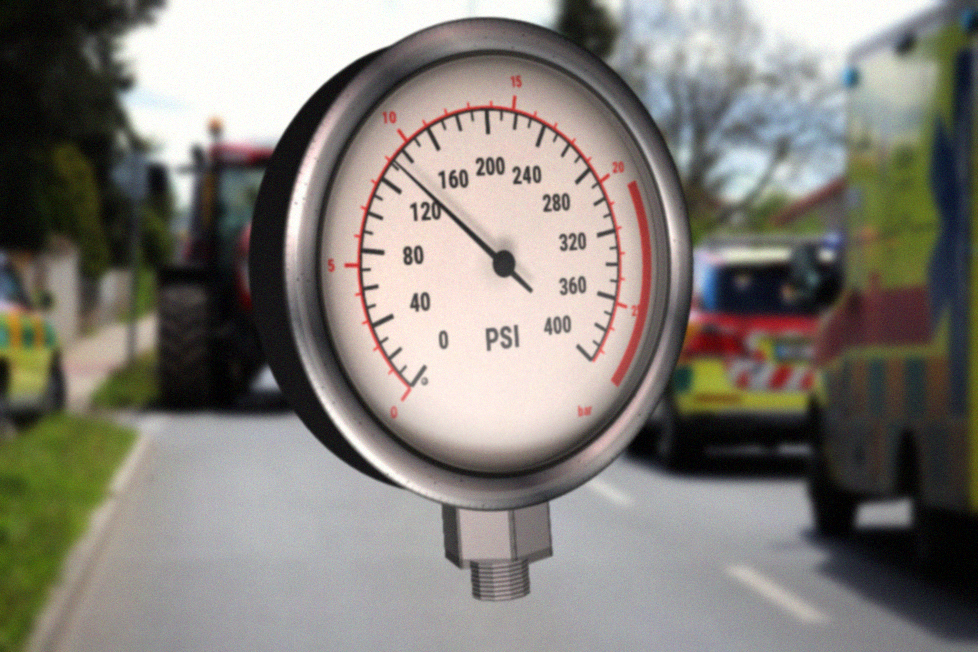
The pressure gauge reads 130 psi
